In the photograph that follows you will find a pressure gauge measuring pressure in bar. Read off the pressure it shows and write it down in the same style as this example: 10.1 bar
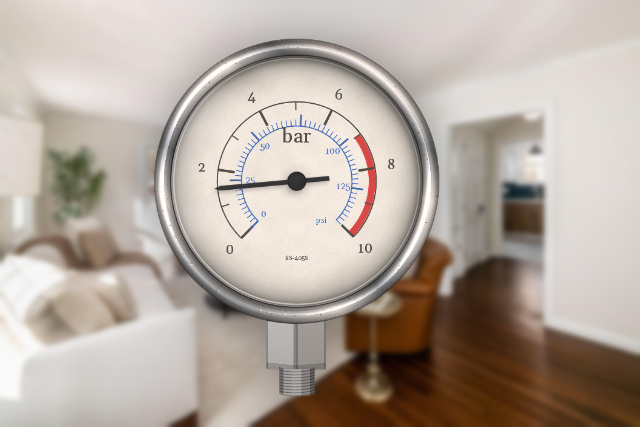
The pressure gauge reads 1.5 bar
